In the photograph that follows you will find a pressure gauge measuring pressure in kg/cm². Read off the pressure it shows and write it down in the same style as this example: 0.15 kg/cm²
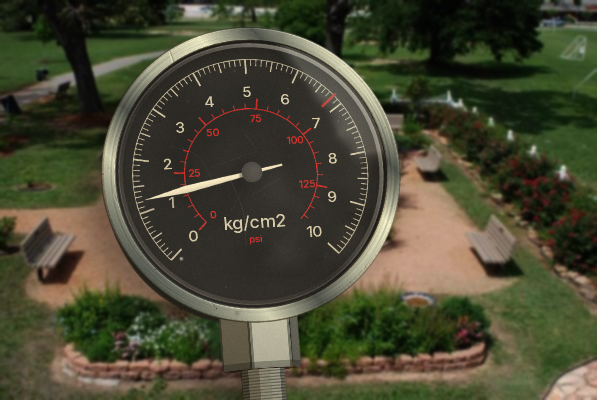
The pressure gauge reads 1.2 kg/cm²
